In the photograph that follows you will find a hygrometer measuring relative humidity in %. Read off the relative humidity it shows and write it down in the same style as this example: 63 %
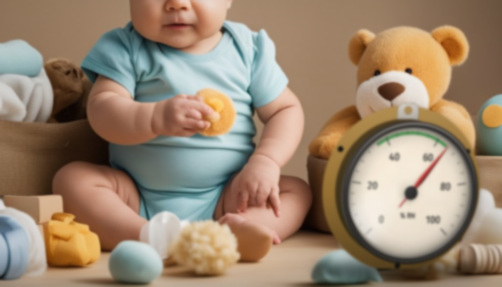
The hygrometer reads 64 %
